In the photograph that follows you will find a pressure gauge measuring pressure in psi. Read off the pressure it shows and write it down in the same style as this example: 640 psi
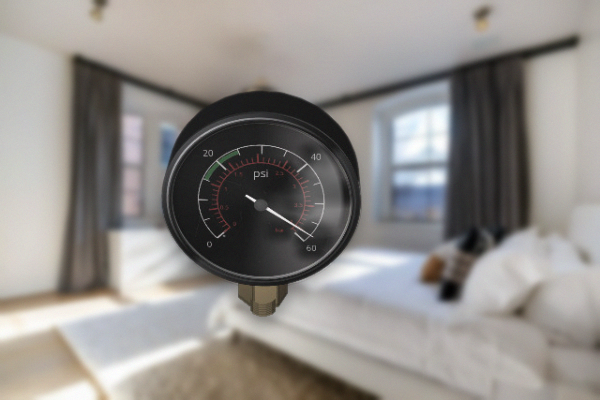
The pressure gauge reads 57.5 psi
